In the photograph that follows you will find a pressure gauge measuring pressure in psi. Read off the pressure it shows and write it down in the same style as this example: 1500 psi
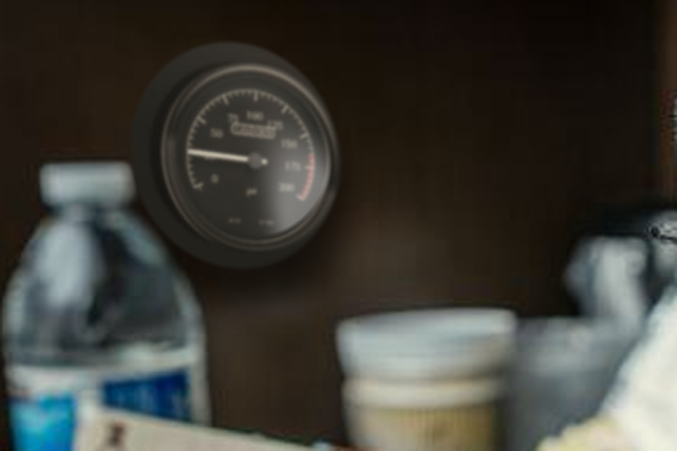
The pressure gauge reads 25 psi
